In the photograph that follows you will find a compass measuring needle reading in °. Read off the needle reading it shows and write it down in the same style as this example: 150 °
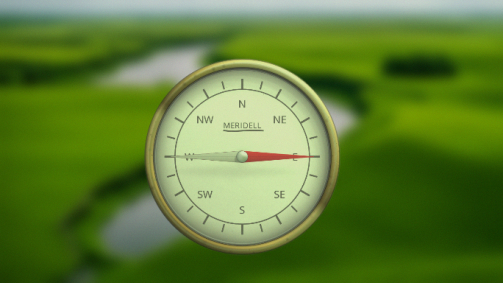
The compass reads 90 °
